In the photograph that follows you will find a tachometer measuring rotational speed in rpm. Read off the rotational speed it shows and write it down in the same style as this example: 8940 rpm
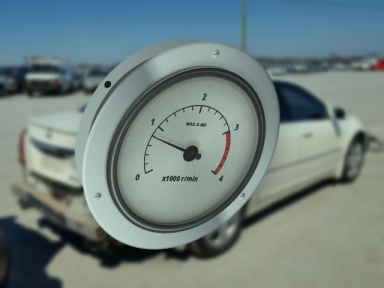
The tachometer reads 800 rpm
